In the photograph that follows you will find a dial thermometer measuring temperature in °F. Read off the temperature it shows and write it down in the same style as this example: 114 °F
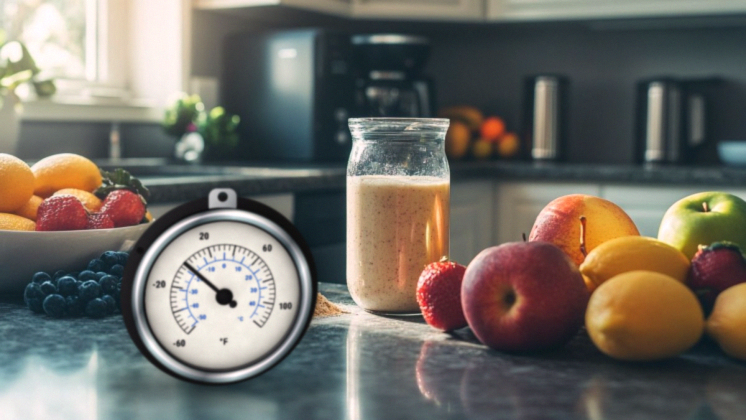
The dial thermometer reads 0 °F
